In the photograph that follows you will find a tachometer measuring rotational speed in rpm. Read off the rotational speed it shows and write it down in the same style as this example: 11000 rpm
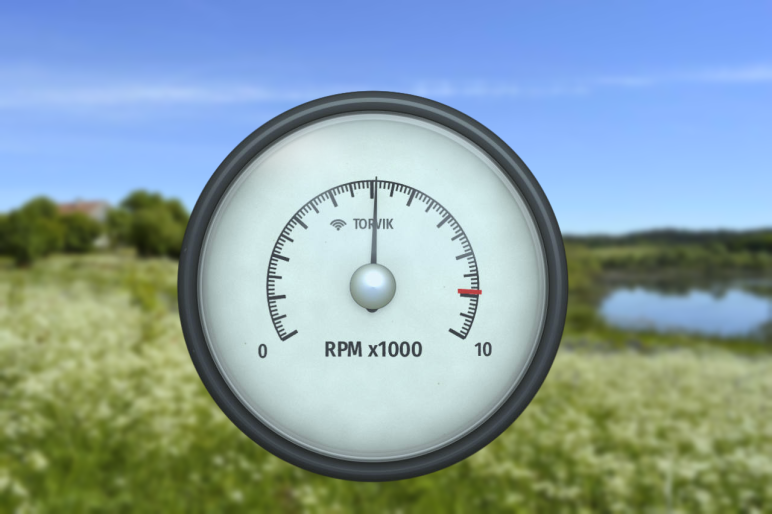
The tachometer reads 5100 rpm
